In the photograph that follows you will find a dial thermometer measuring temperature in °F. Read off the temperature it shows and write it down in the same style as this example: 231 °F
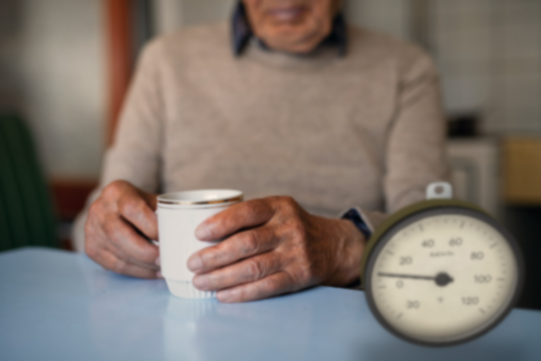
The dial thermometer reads 8 °F
